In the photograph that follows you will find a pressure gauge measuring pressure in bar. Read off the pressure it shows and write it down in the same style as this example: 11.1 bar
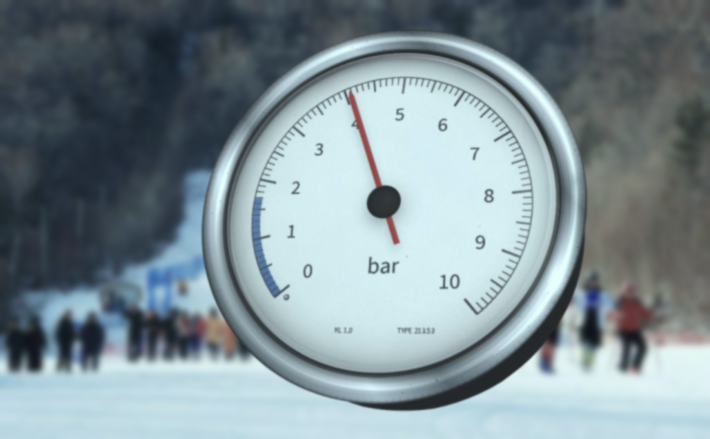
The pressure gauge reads 4.1 bar
